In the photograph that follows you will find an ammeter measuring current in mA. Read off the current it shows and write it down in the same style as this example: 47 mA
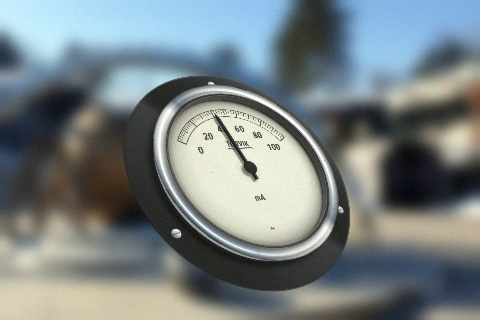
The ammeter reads 40 mA
